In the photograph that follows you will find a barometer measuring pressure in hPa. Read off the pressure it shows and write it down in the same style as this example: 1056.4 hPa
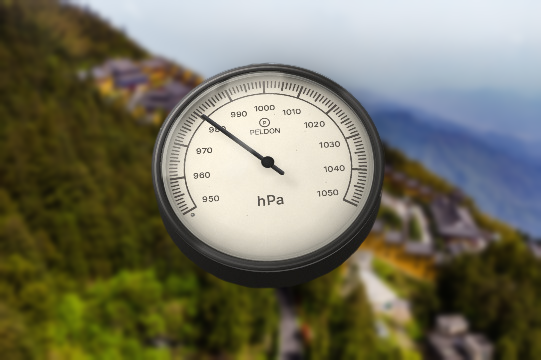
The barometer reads 980 hPa
